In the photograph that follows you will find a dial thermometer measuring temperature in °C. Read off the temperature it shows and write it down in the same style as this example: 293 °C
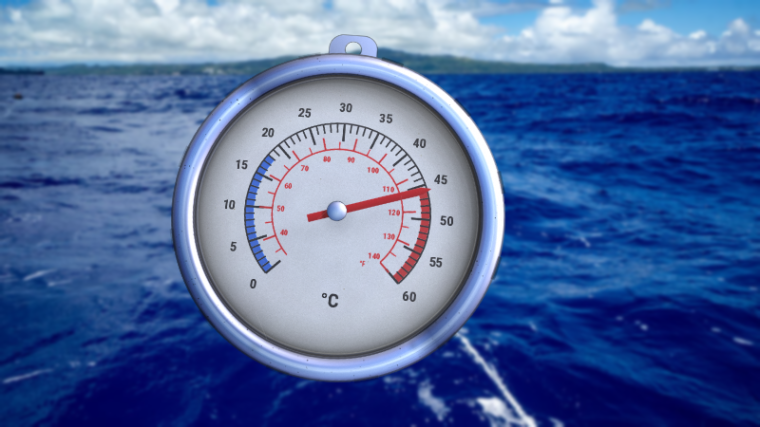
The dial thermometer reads 46 °C
